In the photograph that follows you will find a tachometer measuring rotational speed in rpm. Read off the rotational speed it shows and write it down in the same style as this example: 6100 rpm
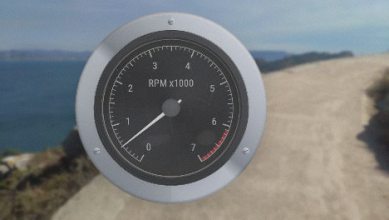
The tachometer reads 500 rpm
